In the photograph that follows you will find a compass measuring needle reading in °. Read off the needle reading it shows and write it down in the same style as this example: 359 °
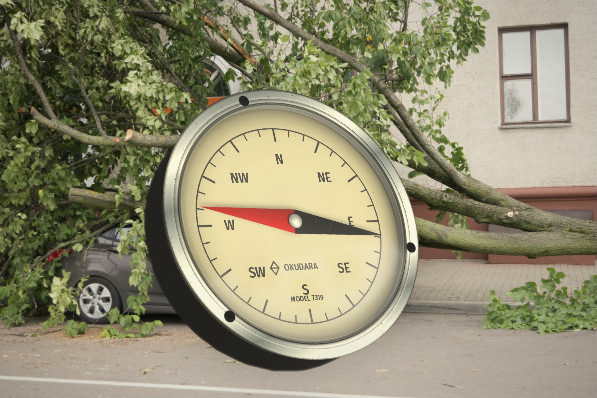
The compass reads 280 °
